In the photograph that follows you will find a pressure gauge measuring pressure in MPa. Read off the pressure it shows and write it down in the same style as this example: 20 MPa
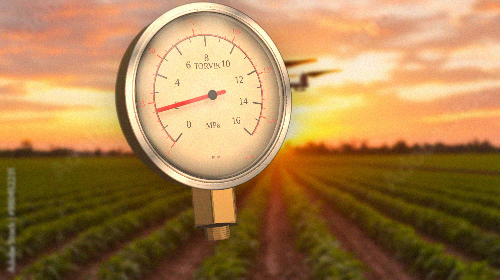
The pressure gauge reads 2 MPa
